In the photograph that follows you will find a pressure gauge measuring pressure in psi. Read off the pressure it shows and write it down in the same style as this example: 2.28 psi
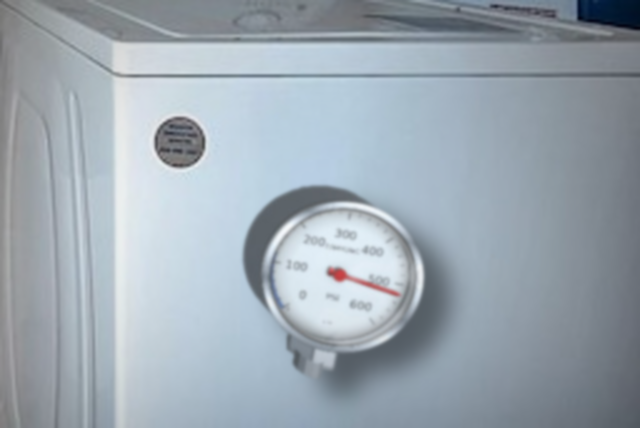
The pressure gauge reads 520 psi
